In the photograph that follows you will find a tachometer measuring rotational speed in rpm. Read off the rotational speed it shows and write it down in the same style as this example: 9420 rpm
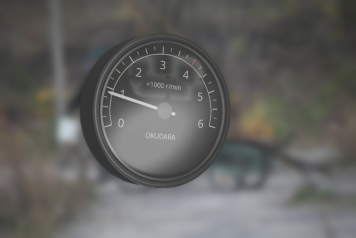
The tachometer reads 875 rpm
